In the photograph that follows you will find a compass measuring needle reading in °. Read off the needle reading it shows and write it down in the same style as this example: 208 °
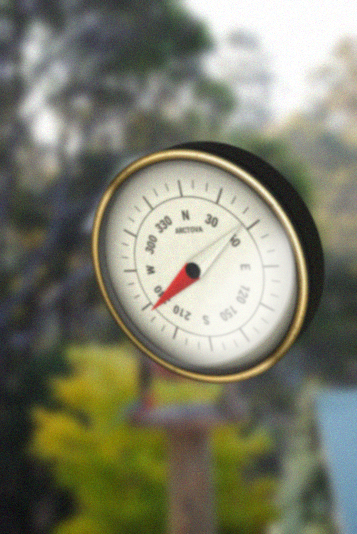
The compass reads 235 °
